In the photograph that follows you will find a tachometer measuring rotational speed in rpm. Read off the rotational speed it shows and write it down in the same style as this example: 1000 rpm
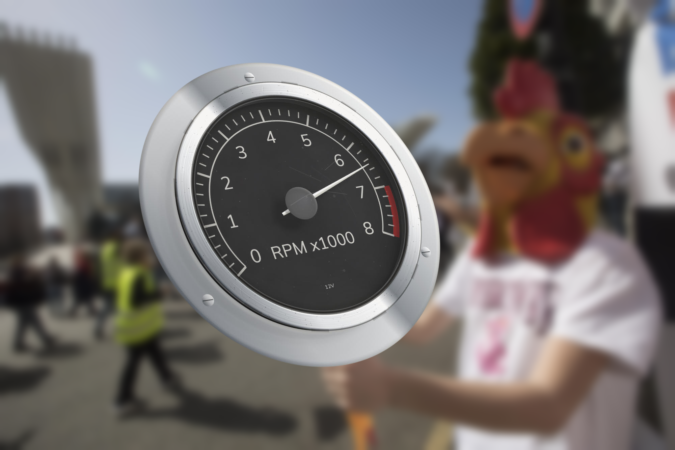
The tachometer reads 6500 rpm
